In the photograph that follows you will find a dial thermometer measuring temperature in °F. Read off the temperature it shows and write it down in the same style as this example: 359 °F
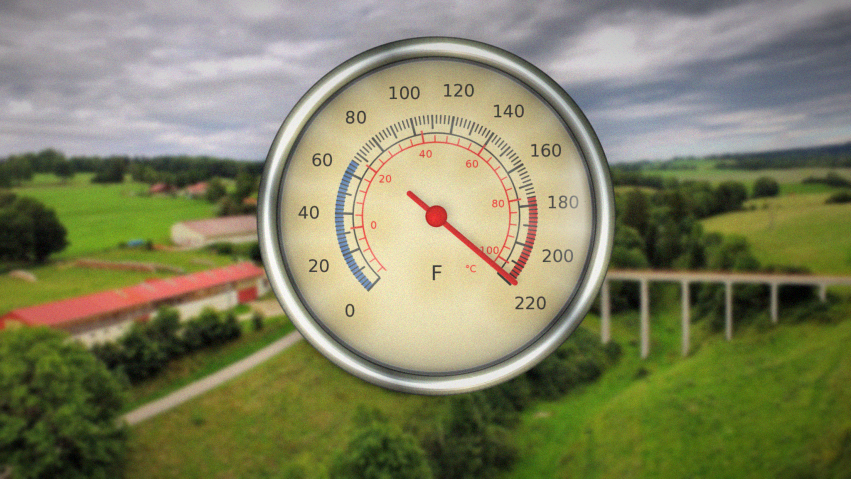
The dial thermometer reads 218 °F
